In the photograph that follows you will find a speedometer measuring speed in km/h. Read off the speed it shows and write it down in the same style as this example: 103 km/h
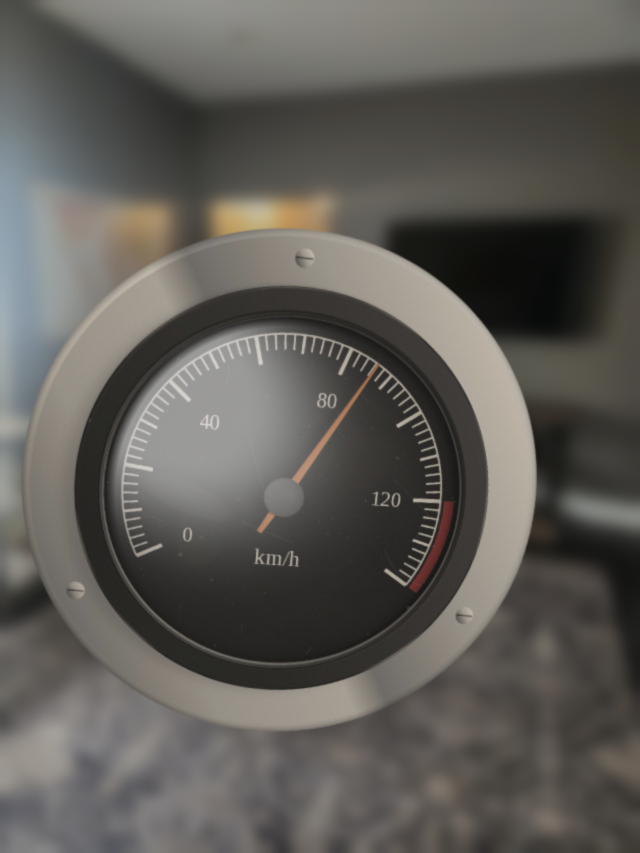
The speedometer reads 86 km/h
